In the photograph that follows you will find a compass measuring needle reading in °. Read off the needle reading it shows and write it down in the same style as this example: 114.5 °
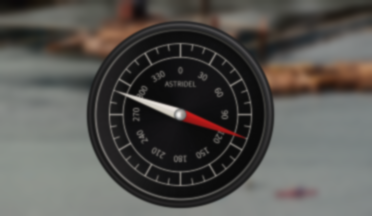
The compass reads 110 °
